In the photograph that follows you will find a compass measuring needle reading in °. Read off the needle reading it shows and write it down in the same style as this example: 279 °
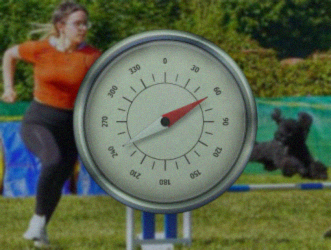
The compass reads 60 °
